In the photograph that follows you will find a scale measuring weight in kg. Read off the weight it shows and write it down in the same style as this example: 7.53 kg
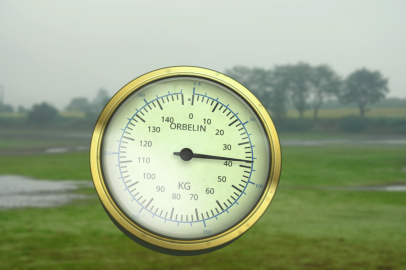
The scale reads 38 kg
